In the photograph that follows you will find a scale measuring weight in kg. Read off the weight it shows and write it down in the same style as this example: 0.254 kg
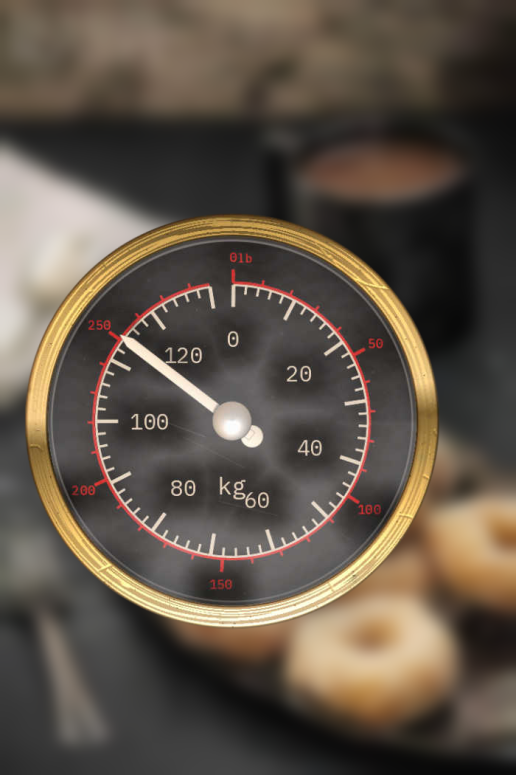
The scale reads 114 kg
